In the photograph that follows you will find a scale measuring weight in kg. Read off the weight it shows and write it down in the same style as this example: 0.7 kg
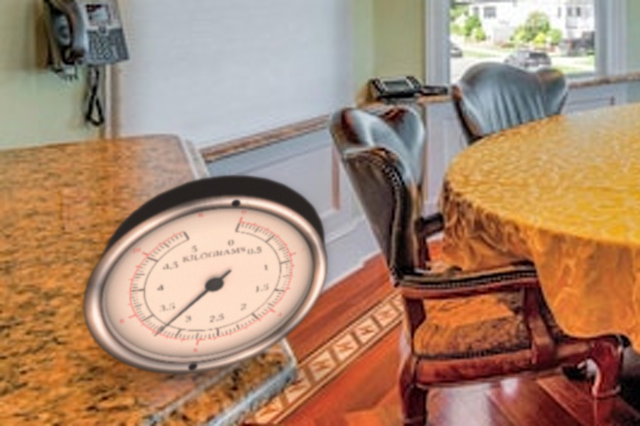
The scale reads 3.25 kg
